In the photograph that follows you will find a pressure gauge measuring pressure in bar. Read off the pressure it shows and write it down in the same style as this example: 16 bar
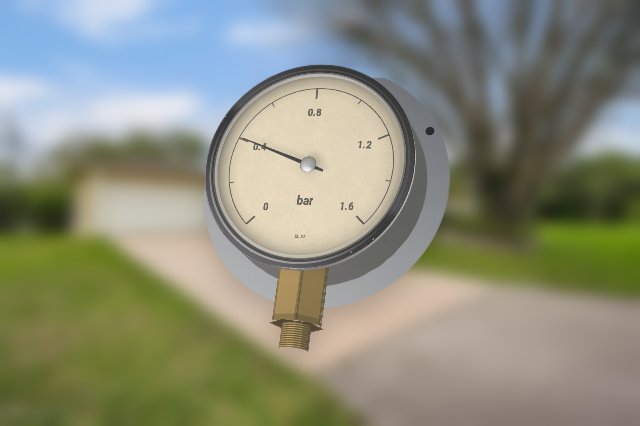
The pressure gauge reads 0.4 bar
